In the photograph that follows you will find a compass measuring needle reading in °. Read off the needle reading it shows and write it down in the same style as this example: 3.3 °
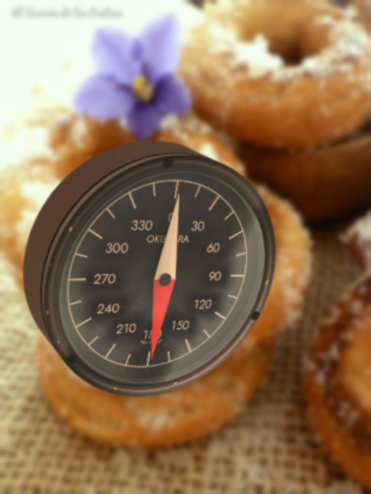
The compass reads 180 °
